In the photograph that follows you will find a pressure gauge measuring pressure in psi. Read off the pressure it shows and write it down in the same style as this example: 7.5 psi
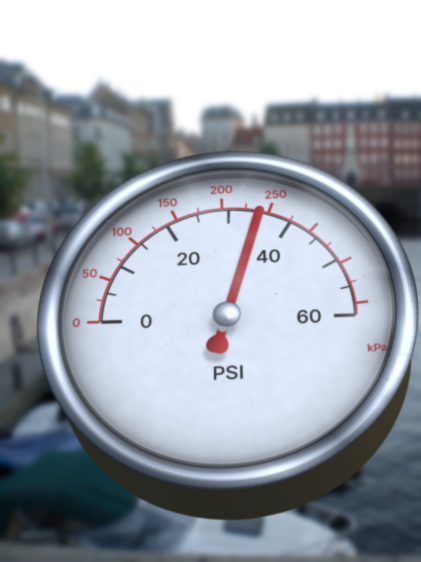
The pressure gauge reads 35 psi
